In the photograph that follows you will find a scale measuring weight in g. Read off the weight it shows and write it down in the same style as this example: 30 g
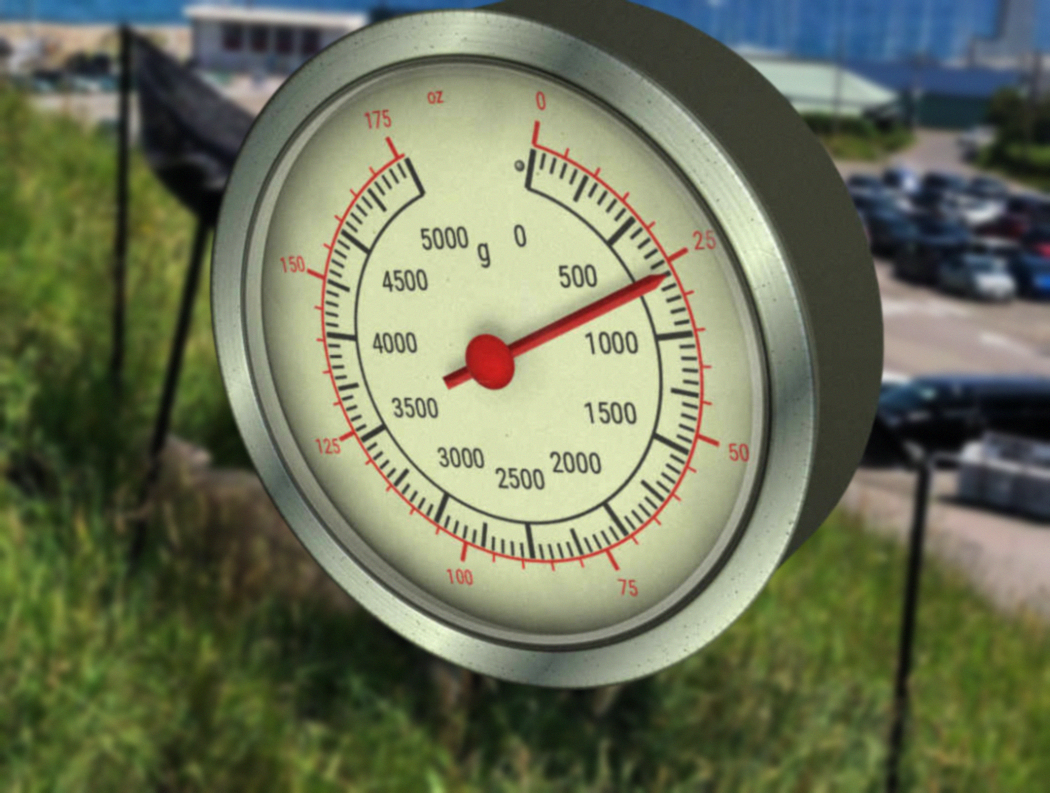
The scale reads 750 g
